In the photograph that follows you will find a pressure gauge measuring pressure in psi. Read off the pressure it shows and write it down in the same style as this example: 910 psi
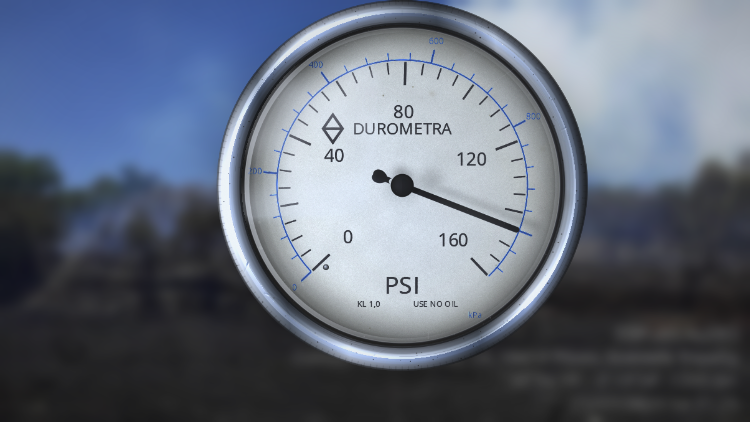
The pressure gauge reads 145 psi
